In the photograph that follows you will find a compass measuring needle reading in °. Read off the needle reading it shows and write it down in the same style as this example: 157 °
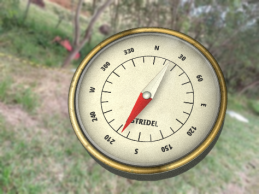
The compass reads 202.5 °
